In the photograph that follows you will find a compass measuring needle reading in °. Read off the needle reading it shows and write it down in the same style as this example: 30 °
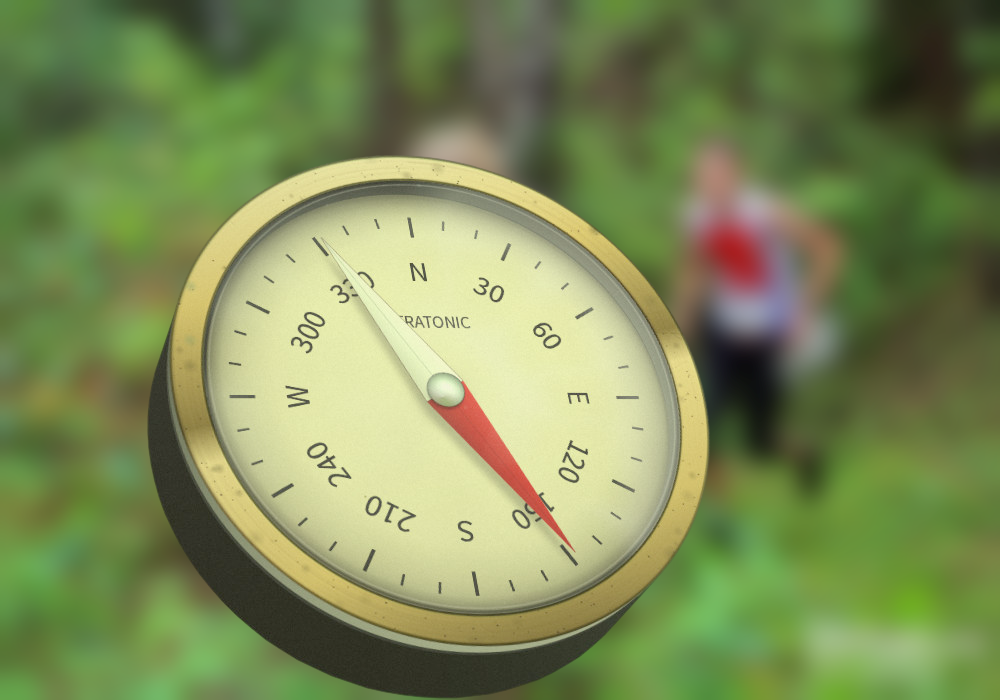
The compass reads 150 °
